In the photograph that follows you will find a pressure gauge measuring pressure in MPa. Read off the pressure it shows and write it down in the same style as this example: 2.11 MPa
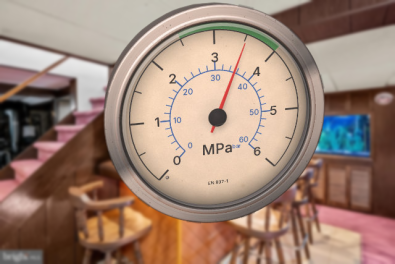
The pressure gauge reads 3.5 MPa
